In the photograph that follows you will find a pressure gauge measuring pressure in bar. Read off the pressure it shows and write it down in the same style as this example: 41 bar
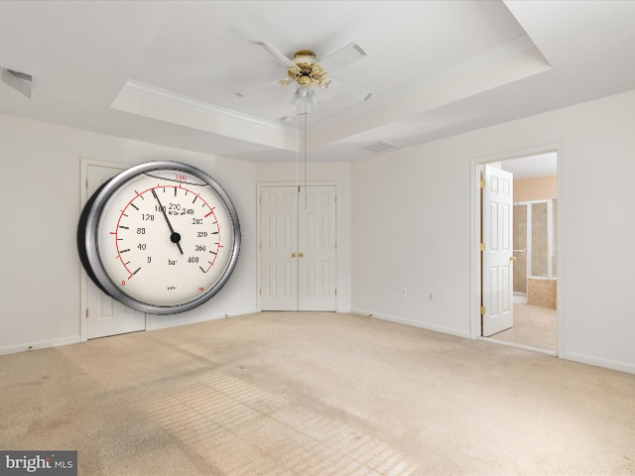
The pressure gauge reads 160 bar
